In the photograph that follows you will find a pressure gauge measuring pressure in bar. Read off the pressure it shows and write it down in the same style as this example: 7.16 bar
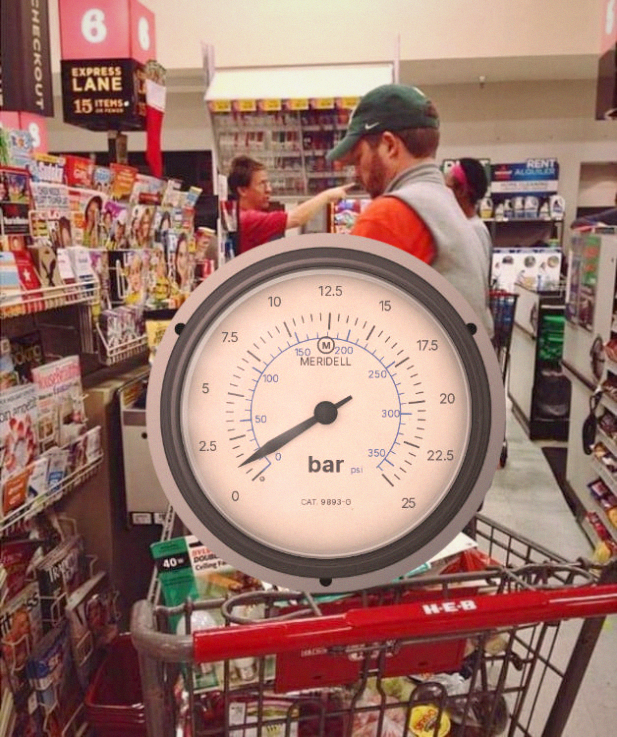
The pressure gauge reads 1 bar
